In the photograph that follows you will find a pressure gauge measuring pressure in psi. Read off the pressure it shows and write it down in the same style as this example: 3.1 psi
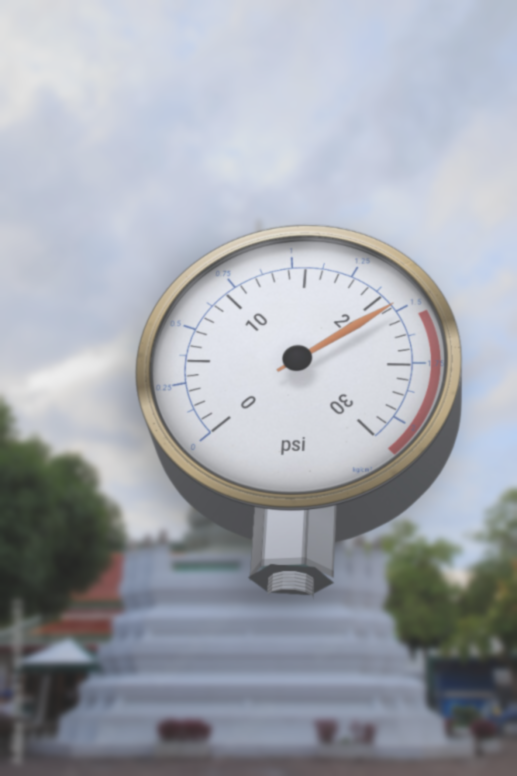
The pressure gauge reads 21 psi
